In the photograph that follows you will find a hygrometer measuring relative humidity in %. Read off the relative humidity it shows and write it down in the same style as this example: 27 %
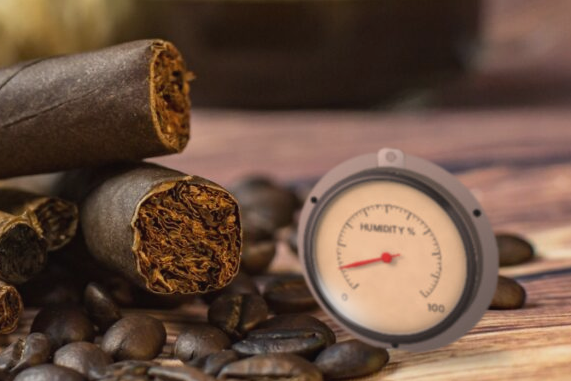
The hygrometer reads 10 %
